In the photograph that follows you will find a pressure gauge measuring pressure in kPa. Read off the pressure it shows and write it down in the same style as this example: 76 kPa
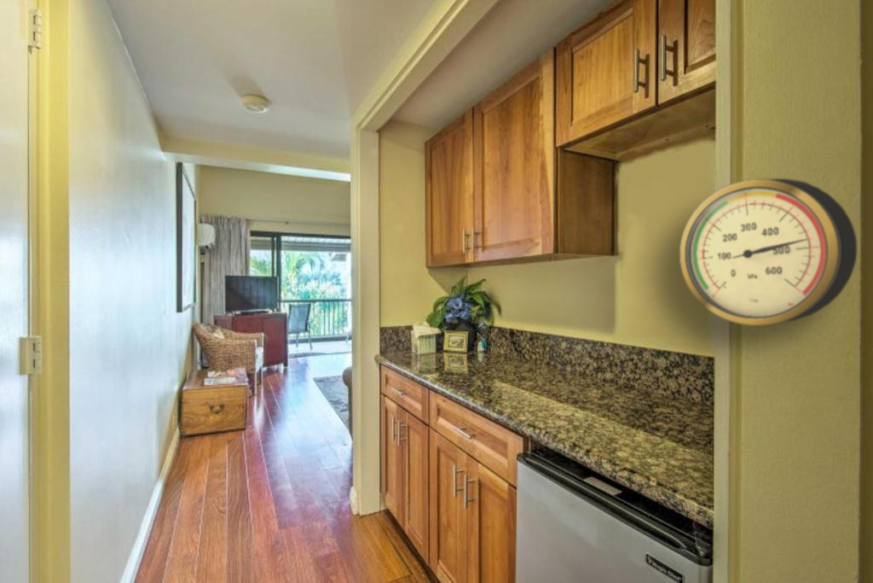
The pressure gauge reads 480 kPa
